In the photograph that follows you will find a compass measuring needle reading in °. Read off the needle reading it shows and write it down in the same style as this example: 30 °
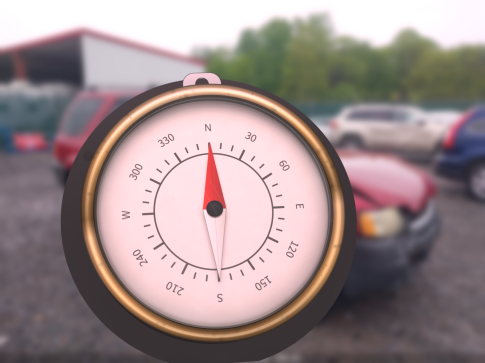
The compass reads 0 °
